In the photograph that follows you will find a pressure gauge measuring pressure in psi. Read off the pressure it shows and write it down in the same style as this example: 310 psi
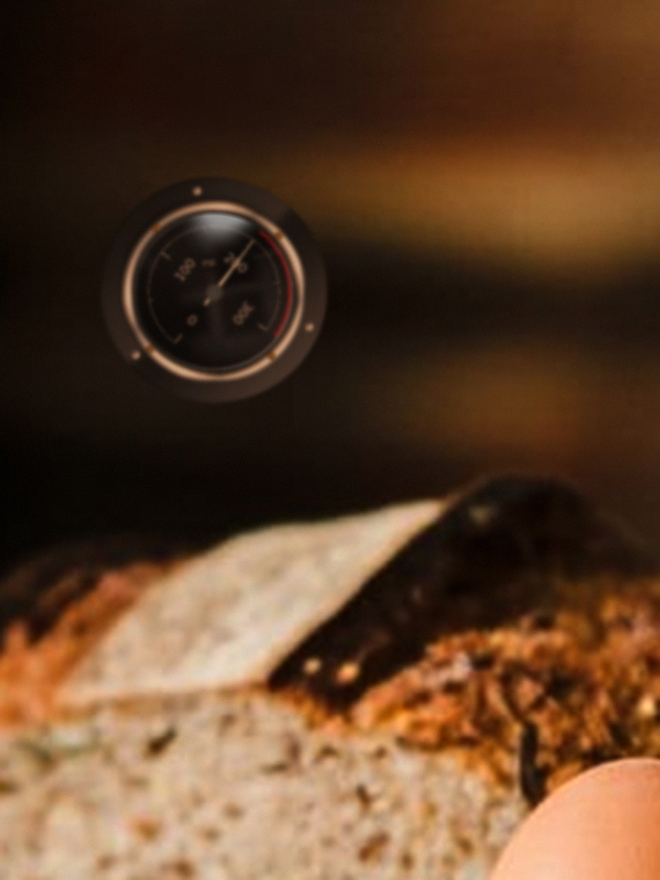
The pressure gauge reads 200 psi
